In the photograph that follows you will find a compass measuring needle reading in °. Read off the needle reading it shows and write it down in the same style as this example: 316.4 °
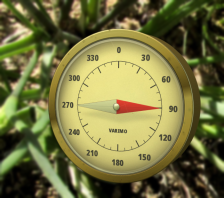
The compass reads 90 °
